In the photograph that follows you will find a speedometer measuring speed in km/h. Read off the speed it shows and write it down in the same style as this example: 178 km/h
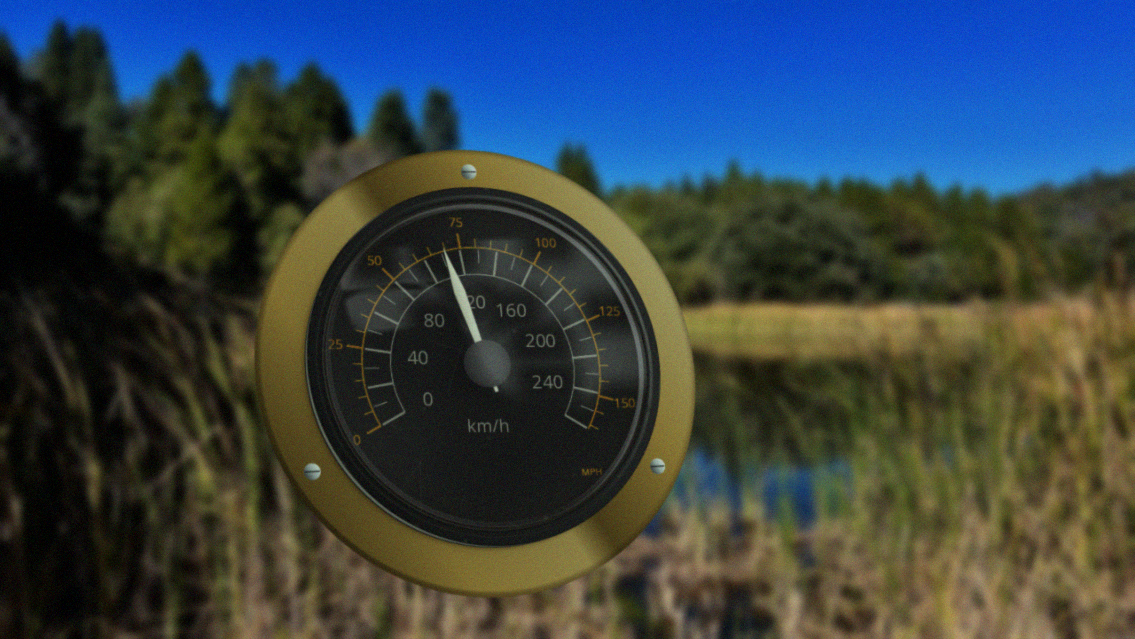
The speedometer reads 110 km/h
